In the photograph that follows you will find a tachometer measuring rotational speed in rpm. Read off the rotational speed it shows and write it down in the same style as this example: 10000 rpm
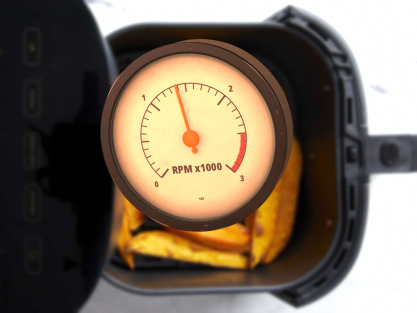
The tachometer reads 1400 rpm
